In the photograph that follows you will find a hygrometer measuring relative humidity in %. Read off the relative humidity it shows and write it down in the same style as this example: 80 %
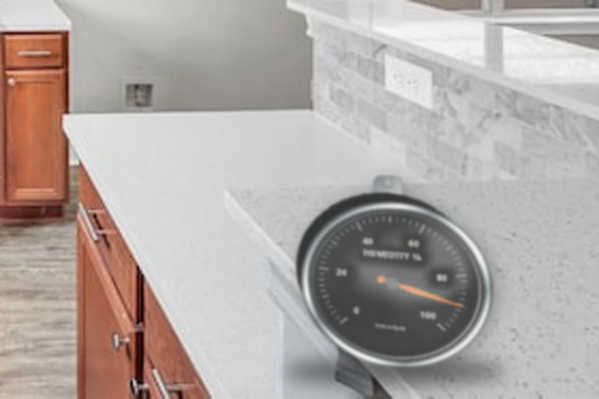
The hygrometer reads 90 %
